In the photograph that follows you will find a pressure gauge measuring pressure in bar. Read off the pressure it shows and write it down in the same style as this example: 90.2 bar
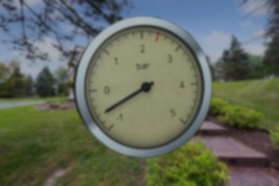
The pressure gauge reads -0.6 bar
